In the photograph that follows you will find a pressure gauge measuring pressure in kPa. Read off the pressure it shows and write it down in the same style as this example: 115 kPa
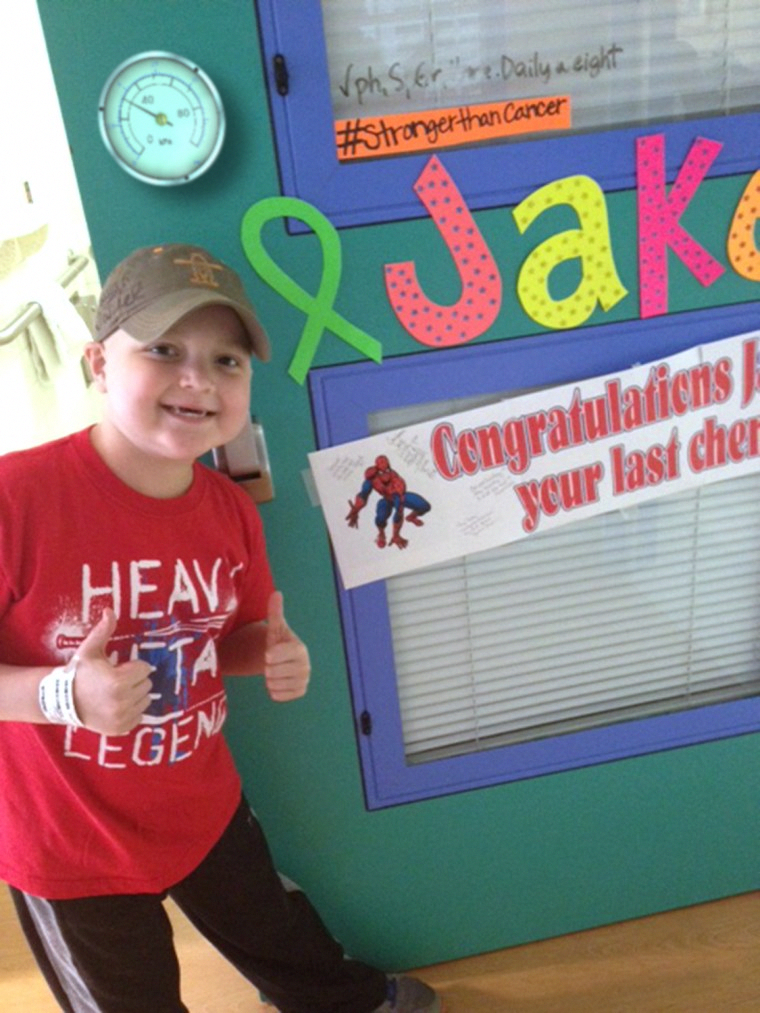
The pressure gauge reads 30 kPa
